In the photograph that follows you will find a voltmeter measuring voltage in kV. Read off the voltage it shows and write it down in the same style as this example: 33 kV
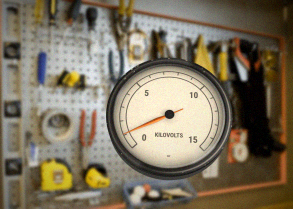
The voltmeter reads 1 kV
